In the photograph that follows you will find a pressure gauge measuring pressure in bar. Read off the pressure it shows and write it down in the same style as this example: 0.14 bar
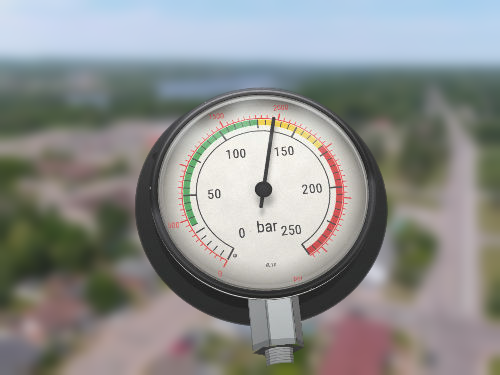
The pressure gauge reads 135 bar
